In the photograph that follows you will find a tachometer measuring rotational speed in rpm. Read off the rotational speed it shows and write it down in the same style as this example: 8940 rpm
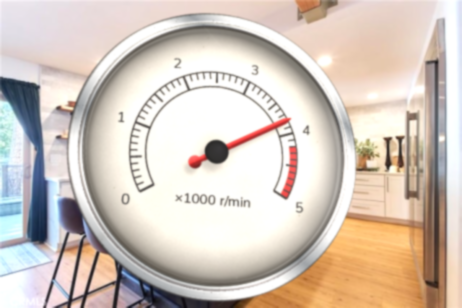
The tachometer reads 3800 rpm
